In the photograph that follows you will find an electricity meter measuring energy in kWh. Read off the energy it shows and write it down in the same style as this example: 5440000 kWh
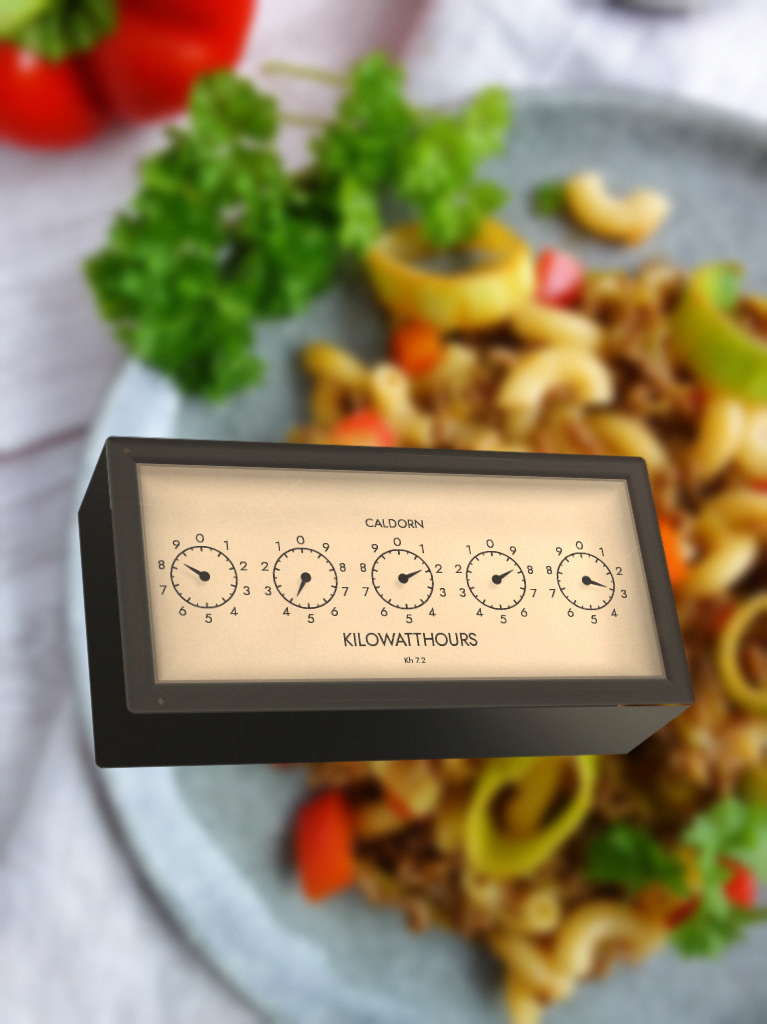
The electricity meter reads 84183 kWh
